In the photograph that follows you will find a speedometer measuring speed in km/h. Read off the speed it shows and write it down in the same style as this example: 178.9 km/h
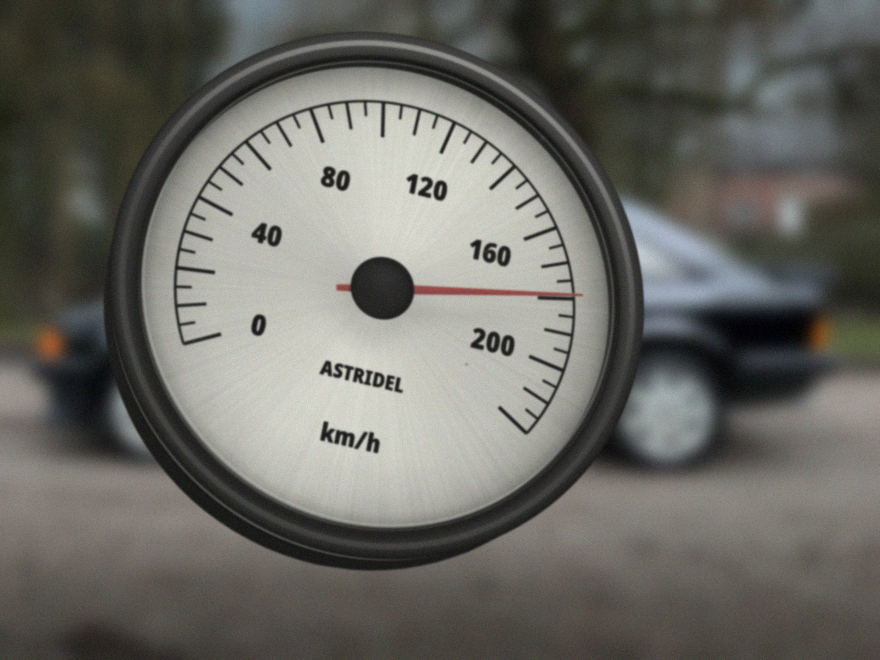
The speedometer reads 180 km/h
